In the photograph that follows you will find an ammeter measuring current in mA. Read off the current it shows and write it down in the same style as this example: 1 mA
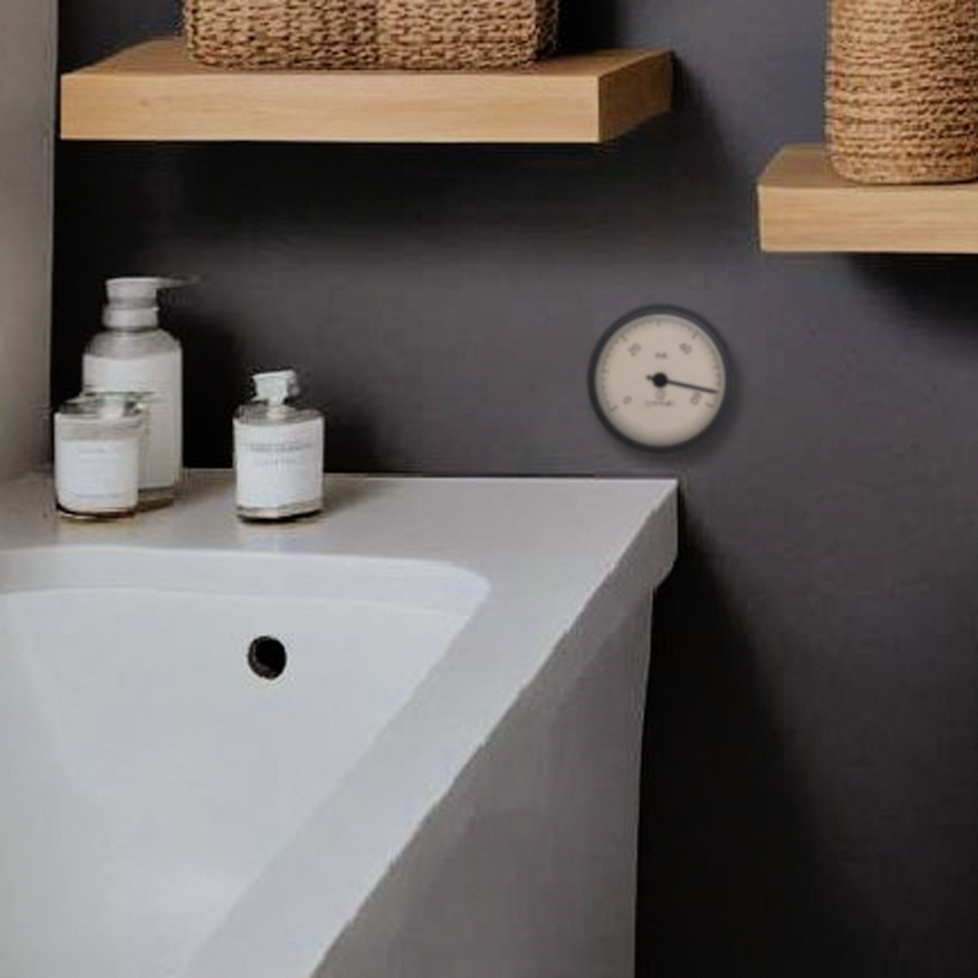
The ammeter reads 56 mA
